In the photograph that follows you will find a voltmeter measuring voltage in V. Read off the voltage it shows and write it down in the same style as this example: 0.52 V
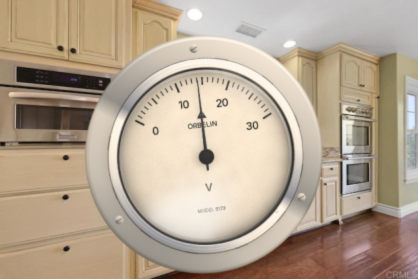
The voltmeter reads 14 V
